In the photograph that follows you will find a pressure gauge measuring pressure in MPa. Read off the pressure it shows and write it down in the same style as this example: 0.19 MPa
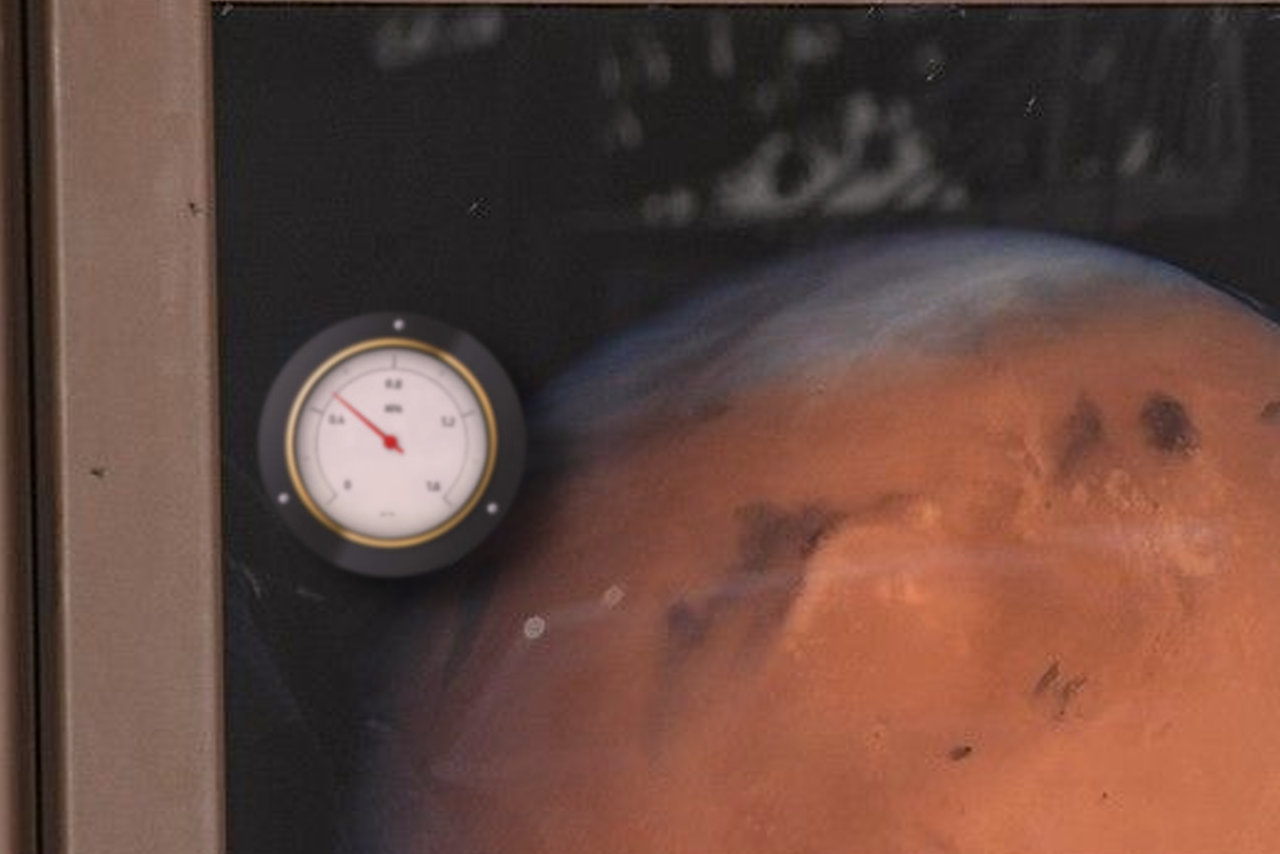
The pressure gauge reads 0.5 MPa
